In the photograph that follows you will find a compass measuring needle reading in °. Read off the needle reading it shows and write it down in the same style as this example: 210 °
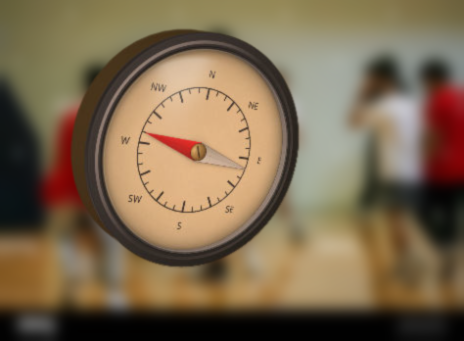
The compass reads 280 °
